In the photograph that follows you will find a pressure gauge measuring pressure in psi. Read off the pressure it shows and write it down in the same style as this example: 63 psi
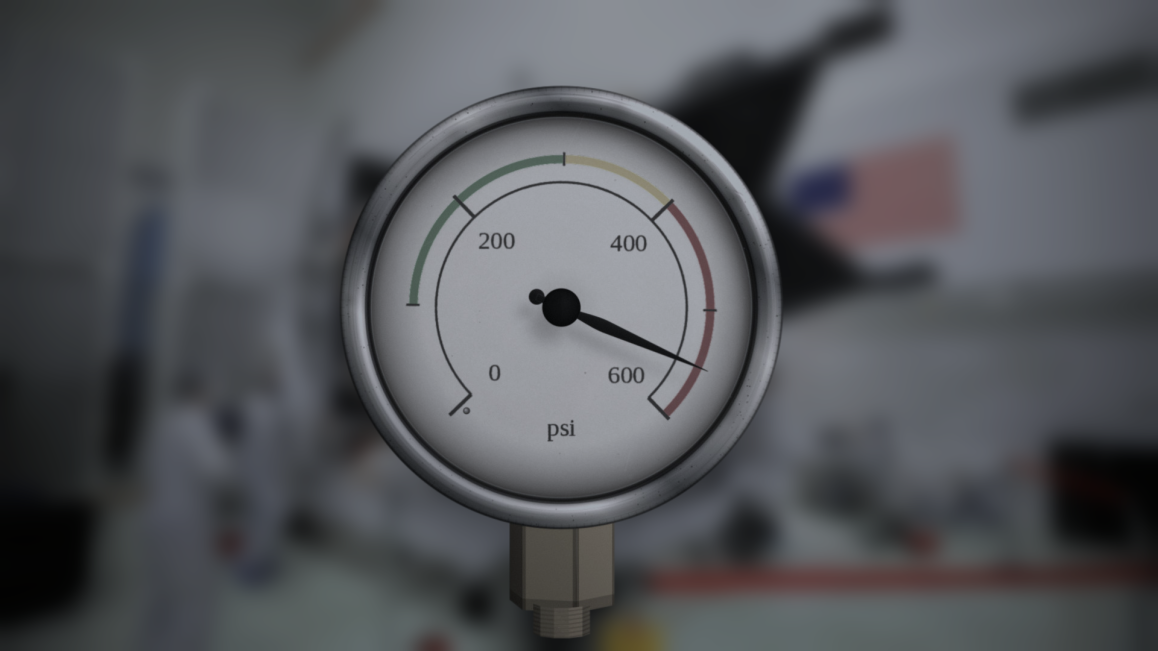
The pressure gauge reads 550 psi
